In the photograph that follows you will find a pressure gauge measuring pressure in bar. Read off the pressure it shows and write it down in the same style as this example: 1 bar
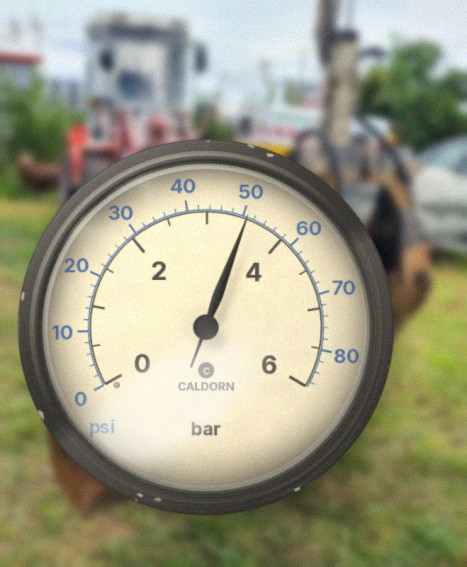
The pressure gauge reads 3.5 bar
